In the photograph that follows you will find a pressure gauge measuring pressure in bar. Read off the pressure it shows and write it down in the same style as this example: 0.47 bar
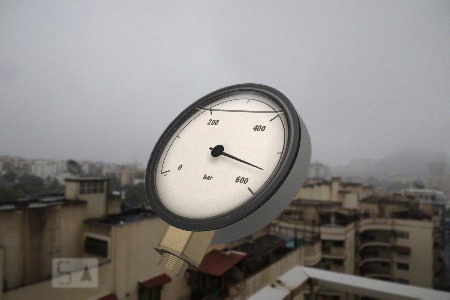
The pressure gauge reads 550 bar
